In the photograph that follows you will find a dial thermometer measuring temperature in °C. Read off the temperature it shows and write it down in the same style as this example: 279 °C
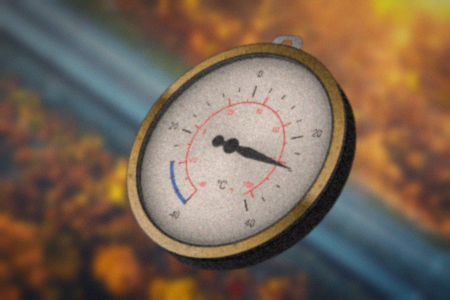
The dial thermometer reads 28 °C
